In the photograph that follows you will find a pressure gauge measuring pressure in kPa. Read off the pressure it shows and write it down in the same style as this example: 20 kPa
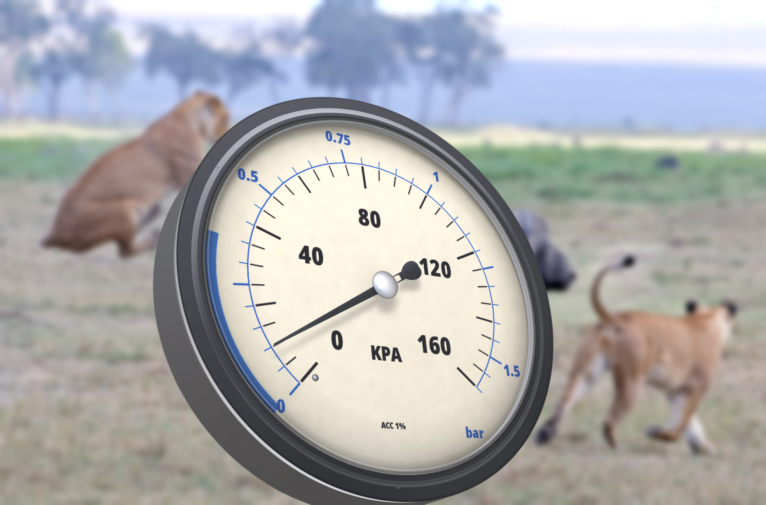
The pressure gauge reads 10 kPa
